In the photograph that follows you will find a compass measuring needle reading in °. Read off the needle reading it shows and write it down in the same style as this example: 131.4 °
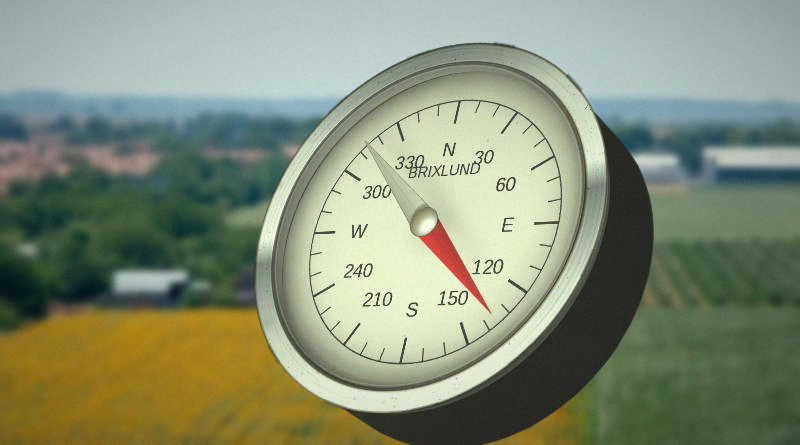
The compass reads 135 °
